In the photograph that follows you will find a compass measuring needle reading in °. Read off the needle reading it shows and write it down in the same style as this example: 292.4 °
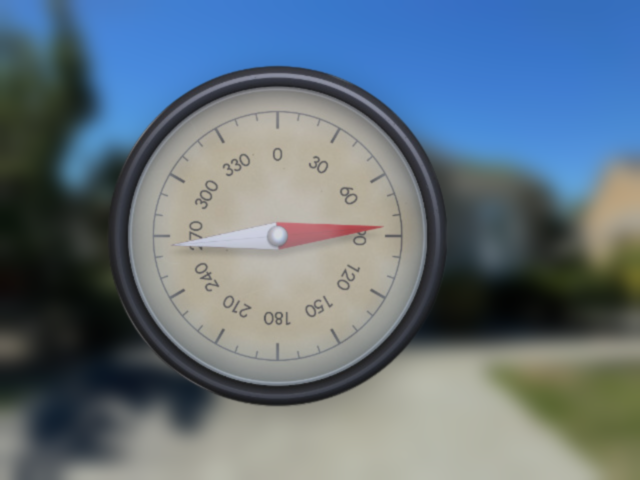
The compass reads 85 °
